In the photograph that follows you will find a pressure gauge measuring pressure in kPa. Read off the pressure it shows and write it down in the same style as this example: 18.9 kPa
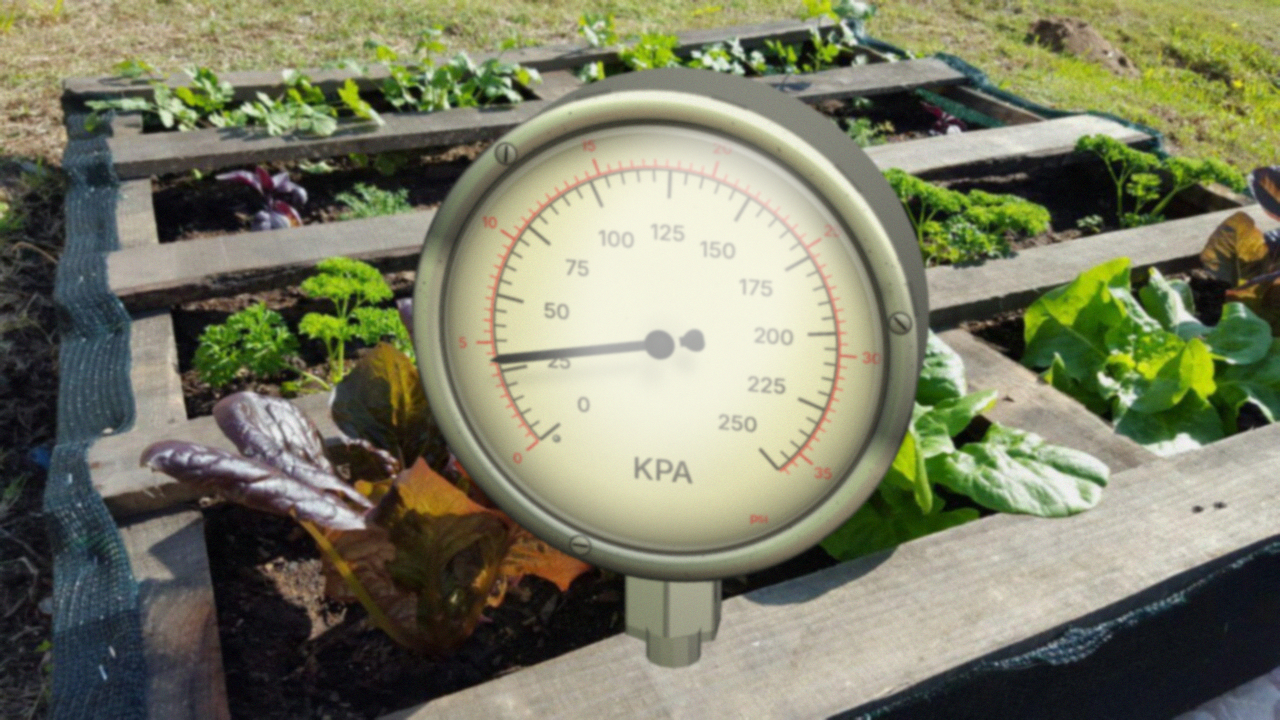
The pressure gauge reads 30 kPa
